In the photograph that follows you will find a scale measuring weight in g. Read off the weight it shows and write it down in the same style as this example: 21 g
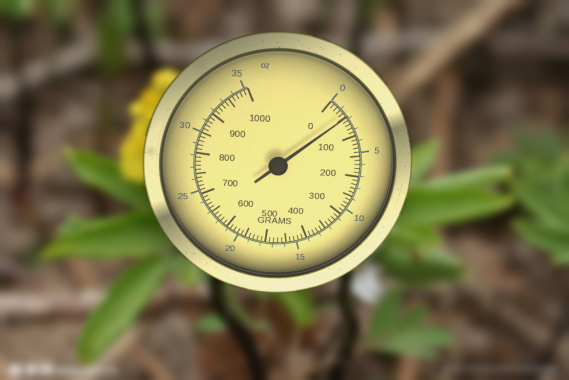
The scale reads 50 g
